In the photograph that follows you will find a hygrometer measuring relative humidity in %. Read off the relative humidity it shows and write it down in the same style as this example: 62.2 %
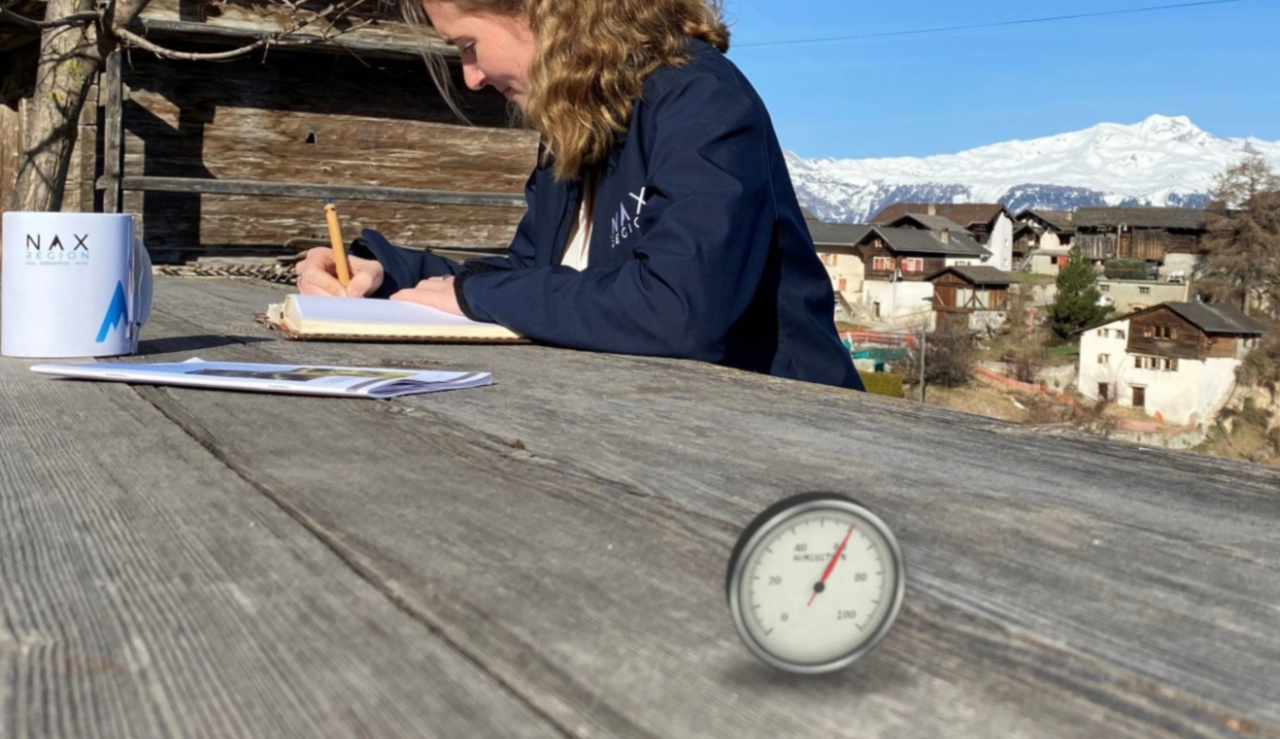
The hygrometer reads 60 %
